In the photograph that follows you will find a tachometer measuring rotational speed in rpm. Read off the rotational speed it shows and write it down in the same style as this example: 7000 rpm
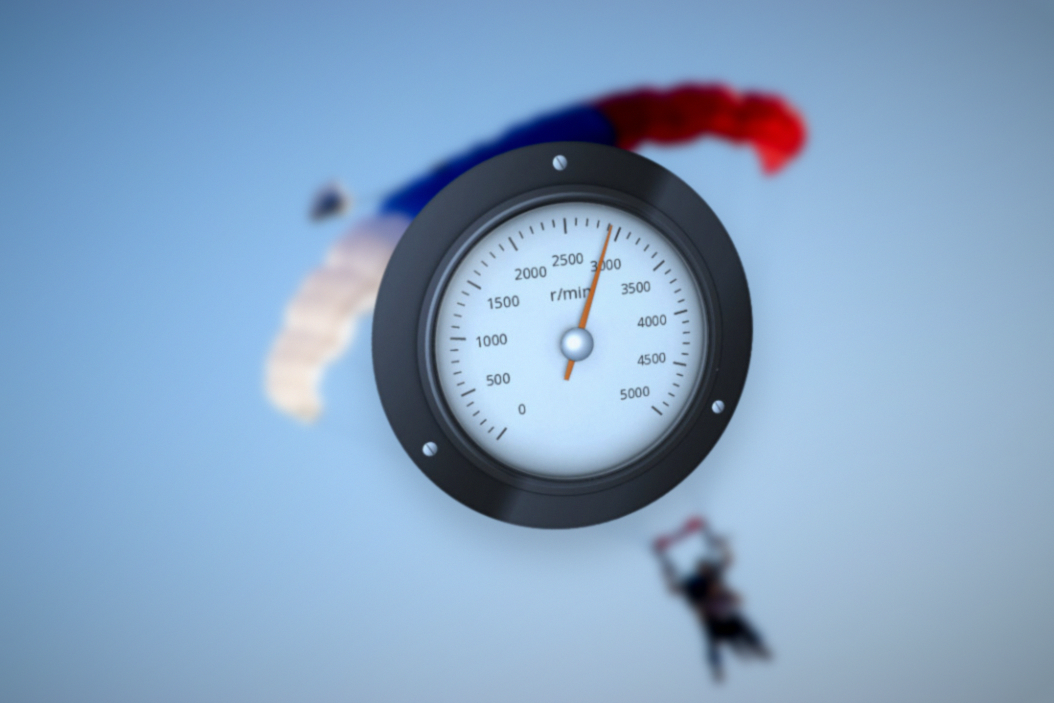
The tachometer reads 2900 rpm
